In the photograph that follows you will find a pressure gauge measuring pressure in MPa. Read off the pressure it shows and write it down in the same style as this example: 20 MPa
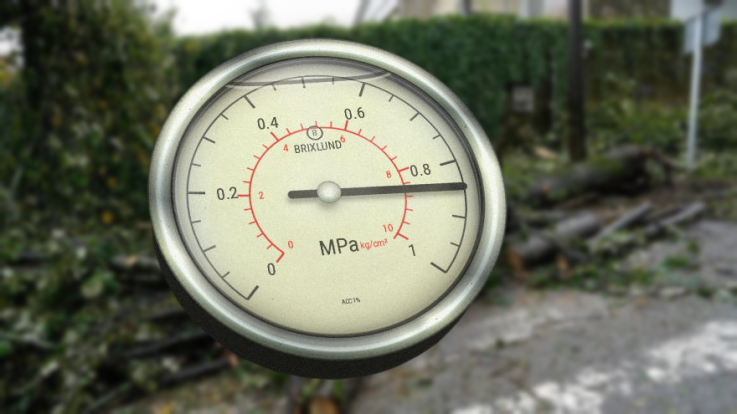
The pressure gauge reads 0.85 MPa
